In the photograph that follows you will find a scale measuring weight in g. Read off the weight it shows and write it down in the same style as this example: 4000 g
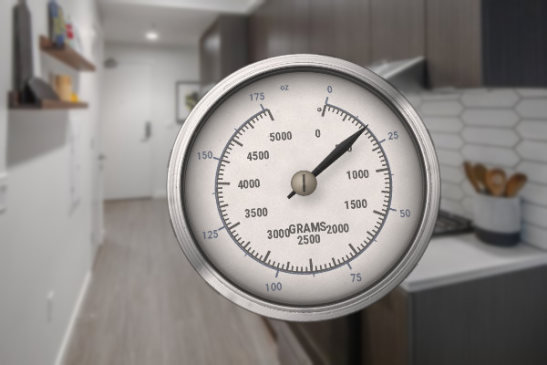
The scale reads 500 g
